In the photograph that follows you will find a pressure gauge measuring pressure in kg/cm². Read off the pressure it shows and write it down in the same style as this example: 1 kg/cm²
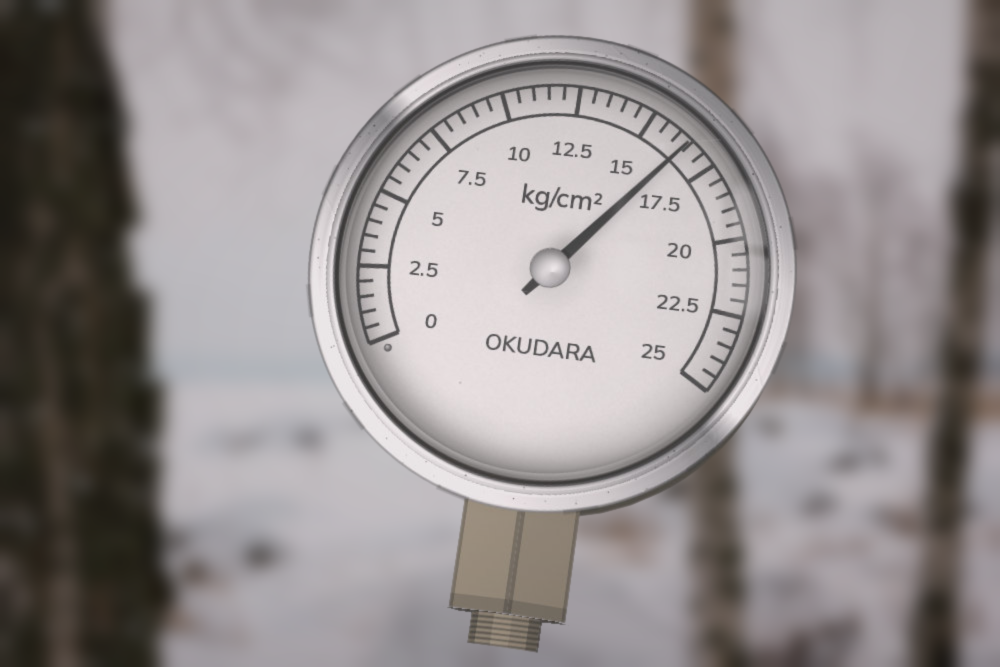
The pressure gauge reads 16.5 kg/cm²
